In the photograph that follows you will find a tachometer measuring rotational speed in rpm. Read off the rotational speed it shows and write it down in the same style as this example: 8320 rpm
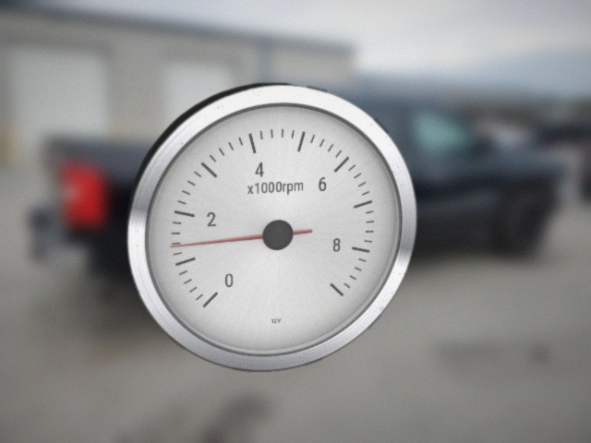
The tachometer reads 1400 rpm
